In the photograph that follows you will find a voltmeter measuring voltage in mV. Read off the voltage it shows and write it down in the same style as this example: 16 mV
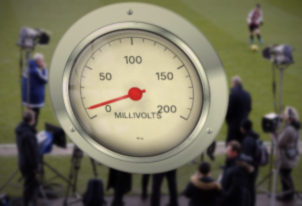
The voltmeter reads 10 mV
